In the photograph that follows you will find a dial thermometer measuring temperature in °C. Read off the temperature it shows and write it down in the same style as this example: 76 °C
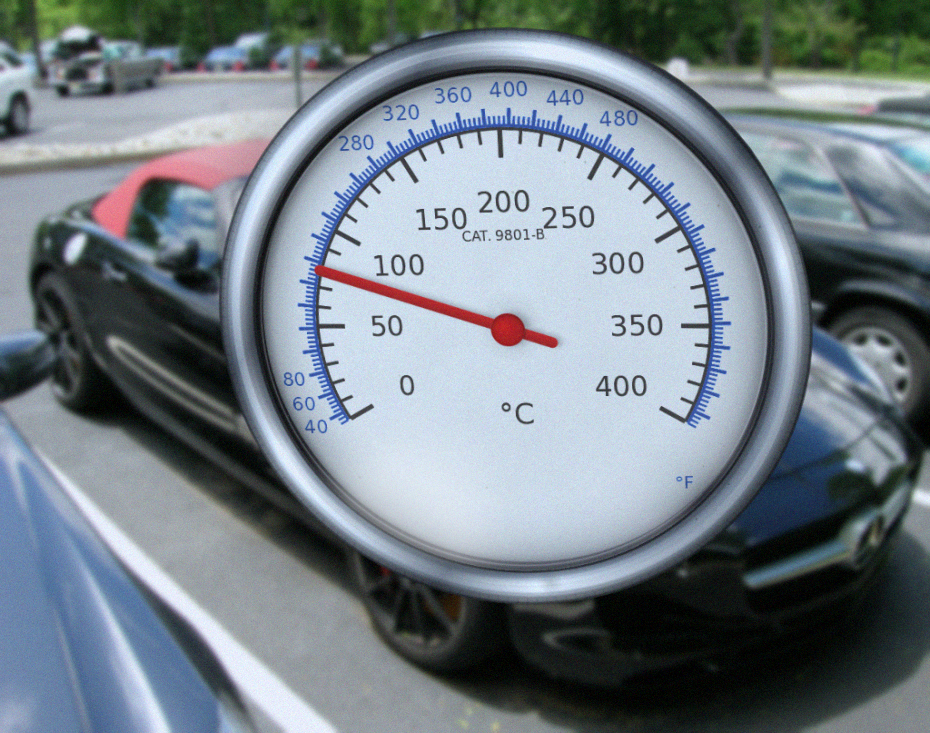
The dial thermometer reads 80 °C
